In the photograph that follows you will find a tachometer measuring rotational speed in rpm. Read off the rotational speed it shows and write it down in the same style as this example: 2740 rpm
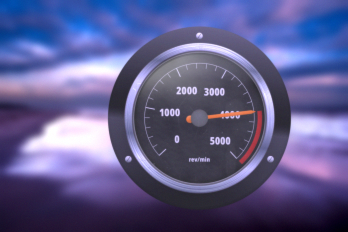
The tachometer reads 4000 rpm
